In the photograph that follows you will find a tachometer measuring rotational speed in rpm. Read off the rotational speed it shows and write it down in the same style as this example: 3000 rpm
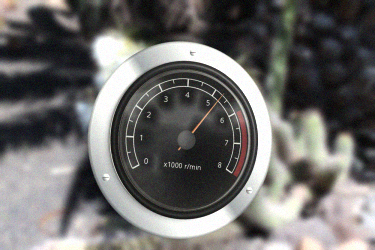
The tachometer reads 5250 rpm
